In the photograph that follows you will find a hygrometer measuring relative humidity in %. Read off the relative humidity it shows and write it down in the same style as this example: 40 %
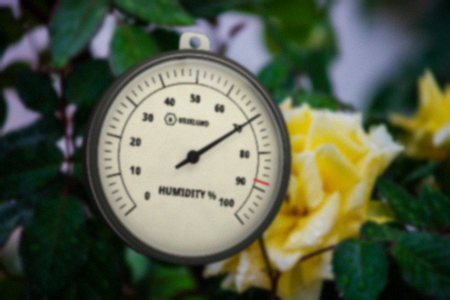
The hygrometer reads 70 %
